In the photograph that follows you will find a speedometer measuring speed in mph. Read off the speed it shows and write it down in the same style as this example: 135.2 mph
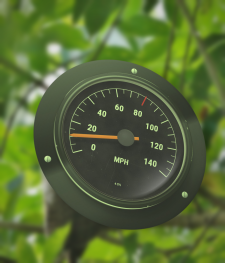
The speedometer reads 10 mph
